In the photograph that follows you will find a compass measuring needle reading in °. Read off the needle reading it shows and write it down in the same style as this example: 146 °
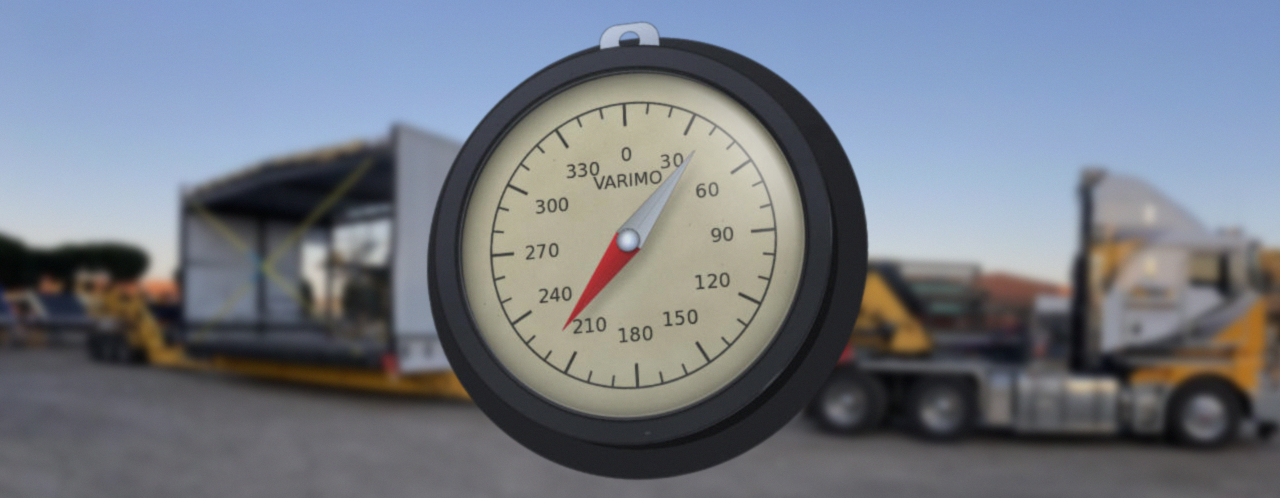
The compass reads 220 °
